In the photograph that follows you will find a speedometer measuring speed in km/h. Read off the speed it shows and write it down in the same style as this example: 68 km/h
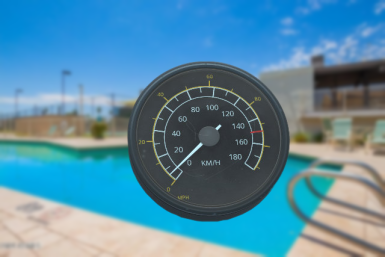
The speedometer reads 5 km/h
